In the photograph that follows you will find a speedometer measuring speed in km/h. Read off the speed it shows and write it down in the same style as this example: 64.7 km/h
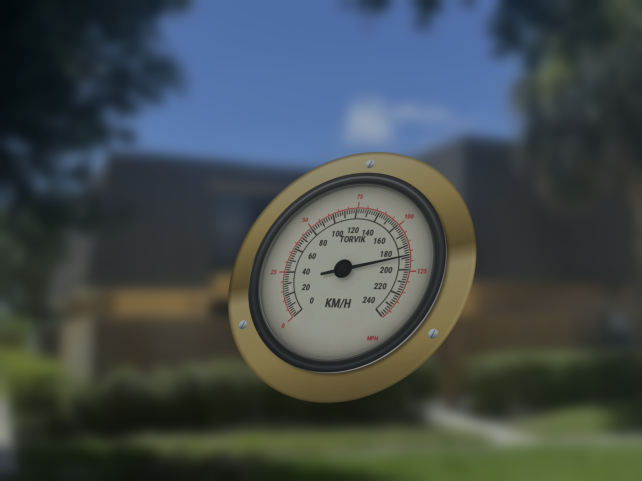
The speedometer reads 190 km/h
